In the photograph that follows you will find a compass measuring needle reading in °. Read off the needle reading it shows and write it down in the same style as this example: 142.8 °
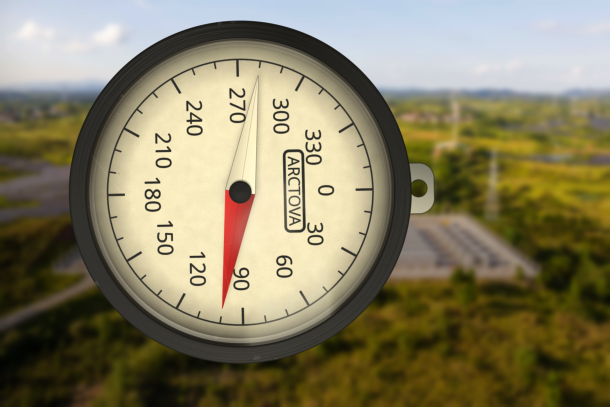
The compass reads 100 °
